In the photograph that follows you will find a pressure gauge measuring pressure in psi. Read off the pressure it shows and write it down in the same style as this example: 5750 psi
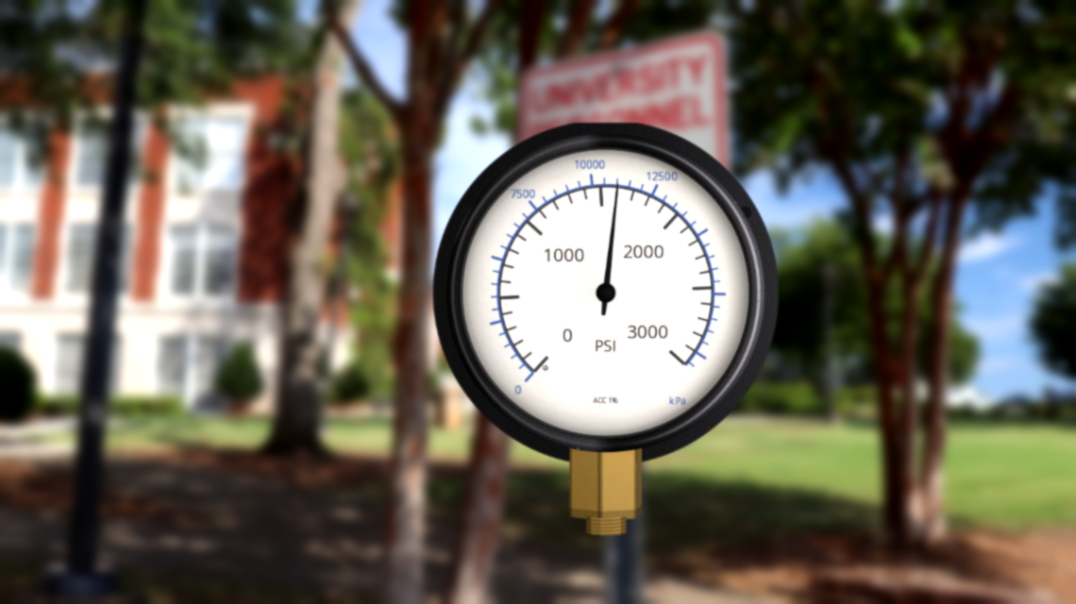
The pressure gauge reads 1600 psi
